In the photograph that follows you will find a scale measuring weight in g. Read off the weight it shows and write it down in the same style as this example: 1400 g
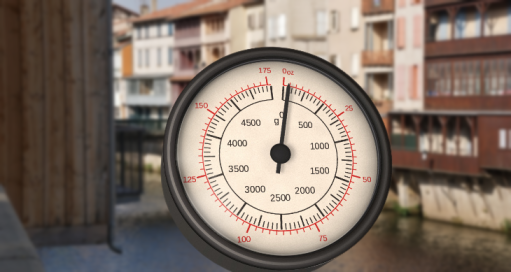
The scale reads 50 g
